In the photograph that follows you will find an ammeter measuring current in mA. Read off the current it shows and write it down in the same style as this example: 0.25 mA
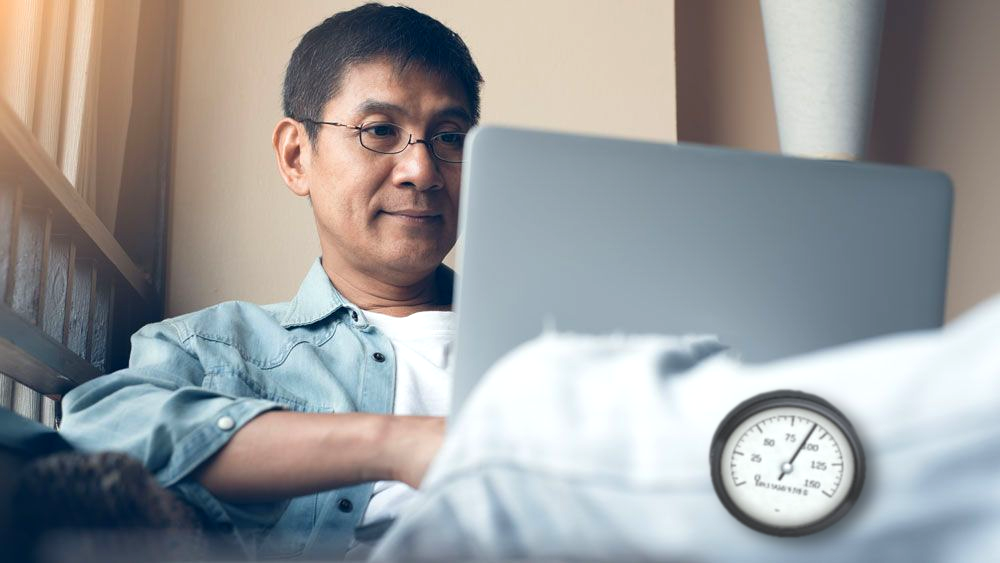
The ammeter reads 90 mA
